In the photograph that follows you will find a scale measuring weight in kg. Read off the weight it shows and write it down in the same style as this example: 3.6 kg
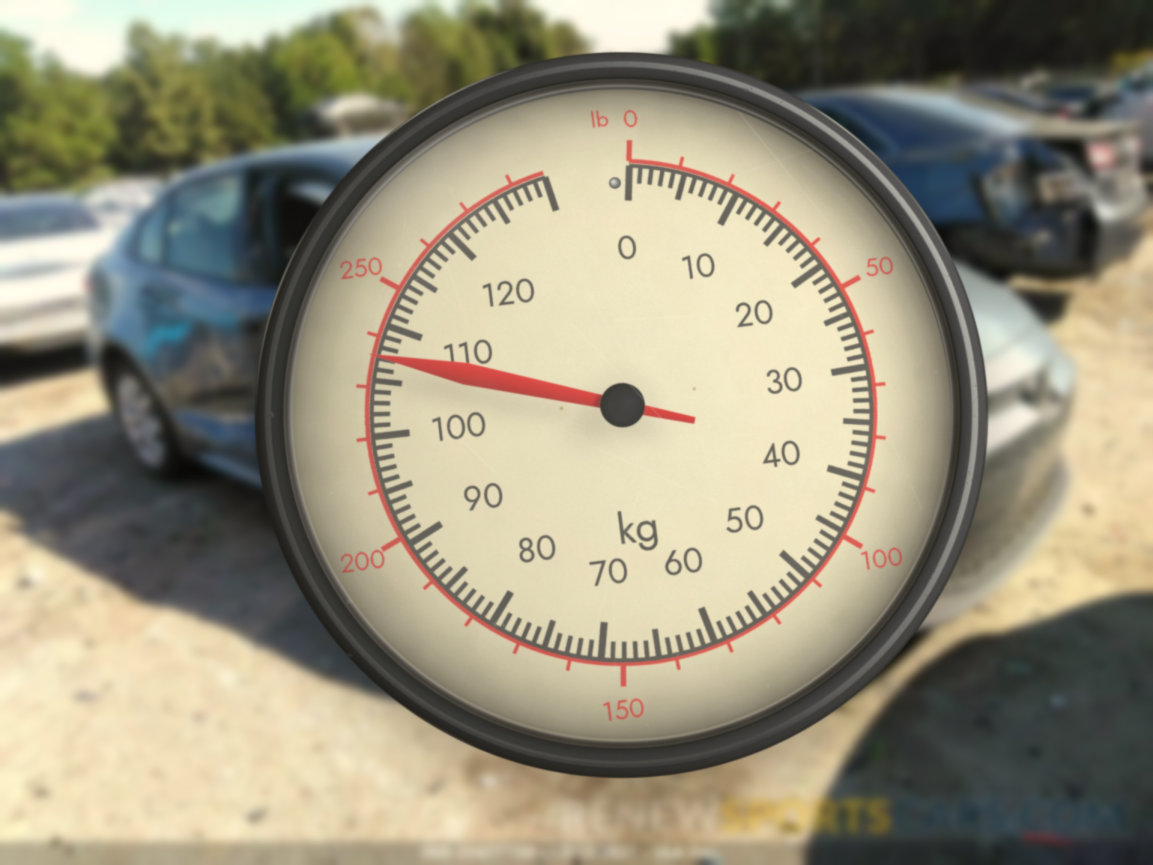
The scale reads 107 kg
